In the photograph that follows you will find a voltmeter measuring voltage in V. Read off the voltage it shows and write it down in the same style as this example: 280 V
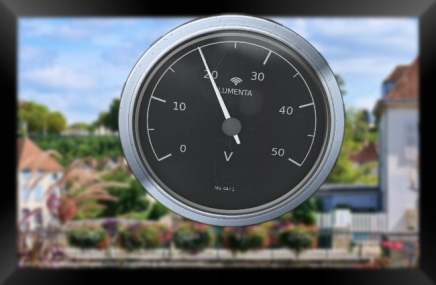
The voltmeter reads 20 V
